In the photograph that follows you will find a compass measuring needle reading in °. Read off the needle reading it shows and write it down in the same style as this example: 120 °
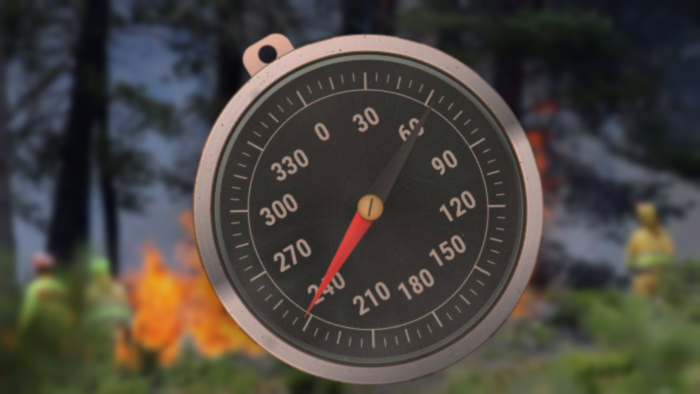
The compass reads 242.5 °
